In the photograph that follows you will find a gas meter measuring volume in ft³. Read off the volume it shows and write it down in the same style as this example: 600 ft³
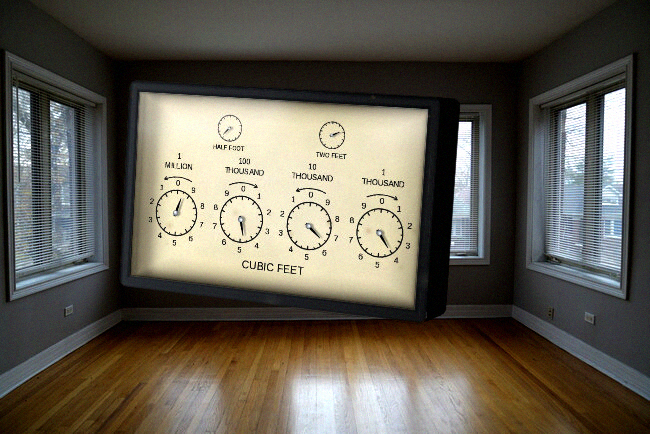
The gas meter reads 946400 ft³
